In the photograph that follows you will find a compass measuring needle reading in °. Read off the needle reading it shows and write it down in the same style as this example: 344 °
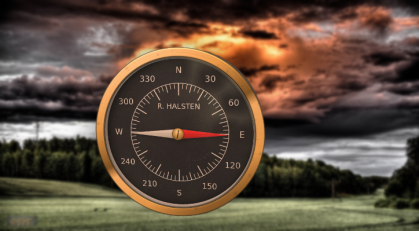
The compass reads 90 °
